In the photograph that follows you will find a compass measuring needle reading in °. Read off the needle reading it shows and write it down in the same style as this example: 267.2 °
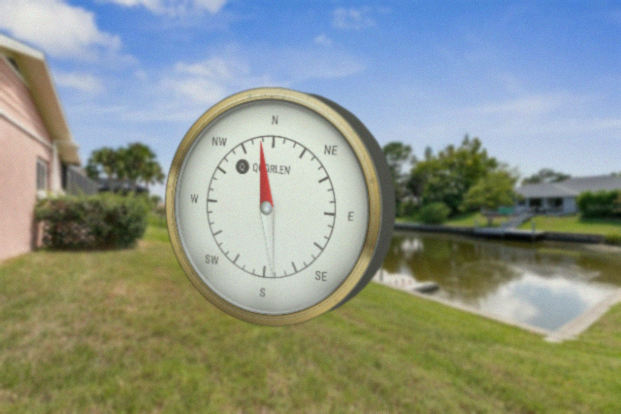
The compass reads 350 °
